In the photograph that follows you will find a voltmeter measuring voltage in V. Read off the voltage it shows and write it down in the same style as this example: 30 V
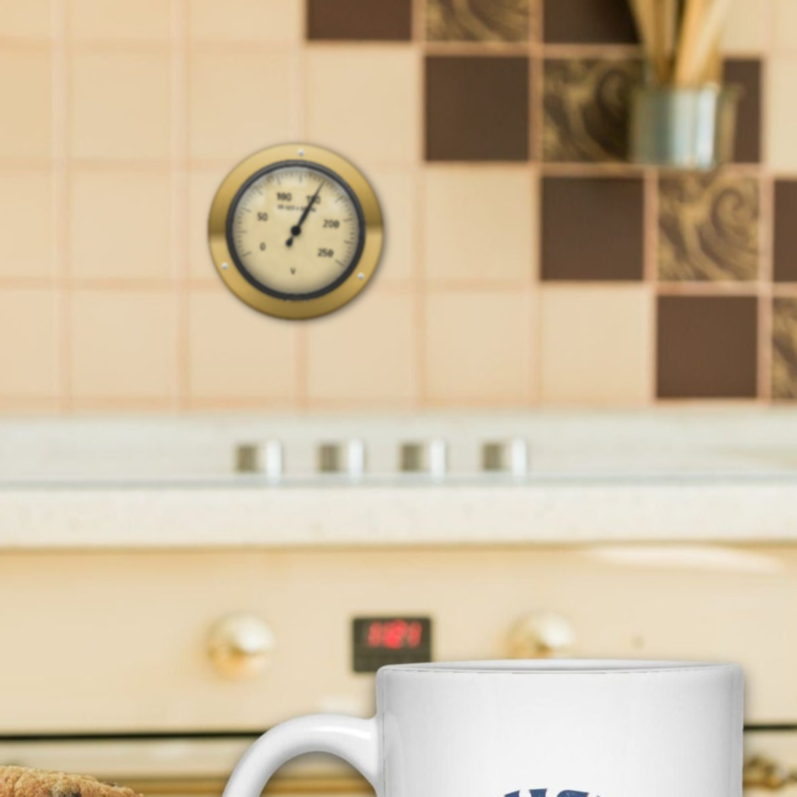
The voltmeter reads 150 V
